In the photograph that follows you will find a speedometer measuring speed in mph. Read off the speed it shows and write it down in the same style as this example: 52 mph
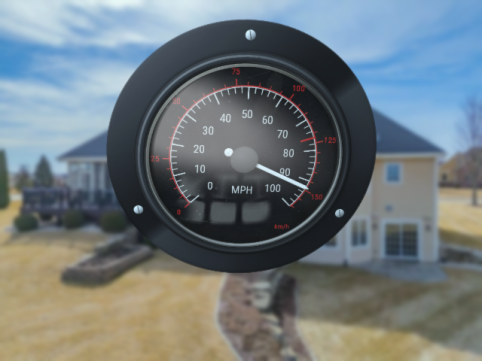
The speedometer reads 92 mph
